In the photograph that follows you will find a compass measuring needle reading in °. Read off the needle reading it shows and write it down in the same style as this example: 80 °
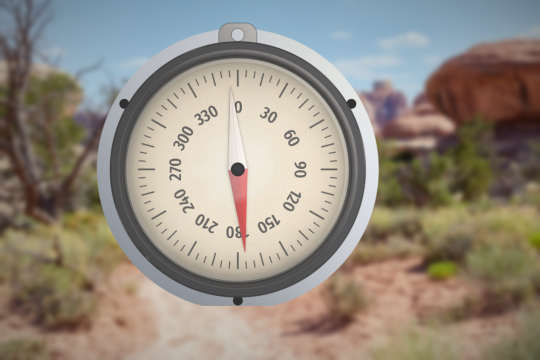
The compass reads 175 °
